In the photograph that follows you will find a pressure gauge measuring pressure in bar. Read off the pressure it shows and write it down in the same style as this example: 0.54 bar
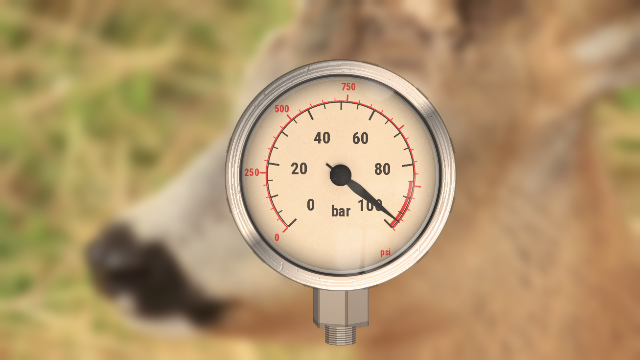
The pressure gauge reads 97.5 bar
